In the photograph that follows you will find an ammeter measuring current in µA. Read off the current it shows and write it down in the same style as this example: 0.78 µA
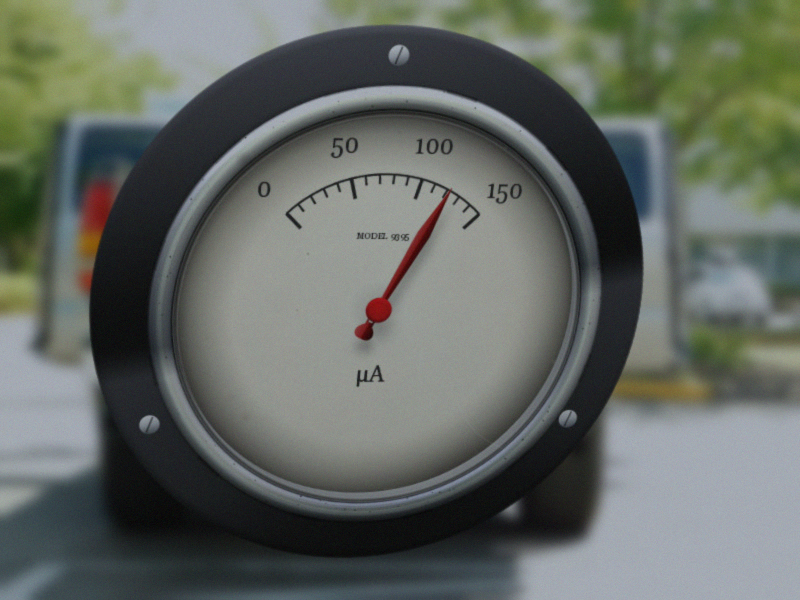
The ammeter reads 120 µA
